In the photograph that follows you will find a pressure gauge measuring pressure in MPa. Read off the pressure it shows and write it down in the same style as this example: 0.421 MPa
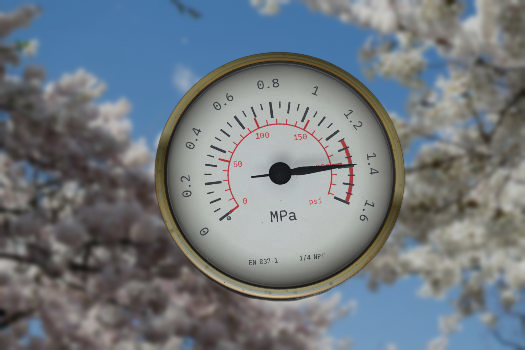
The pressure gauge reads 1.4 MPa
